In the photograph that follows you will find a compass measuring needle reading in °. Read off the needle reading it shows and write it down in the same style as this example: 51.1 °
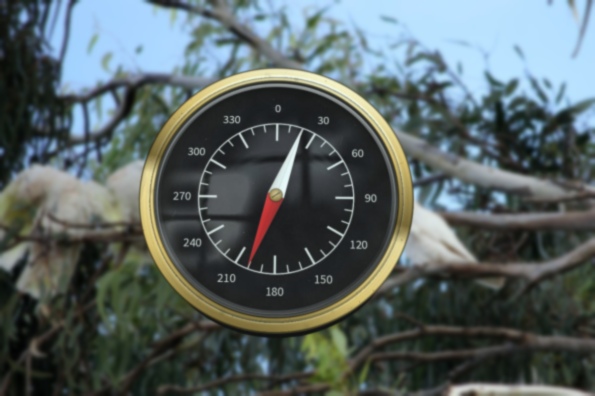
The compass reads 200 °
